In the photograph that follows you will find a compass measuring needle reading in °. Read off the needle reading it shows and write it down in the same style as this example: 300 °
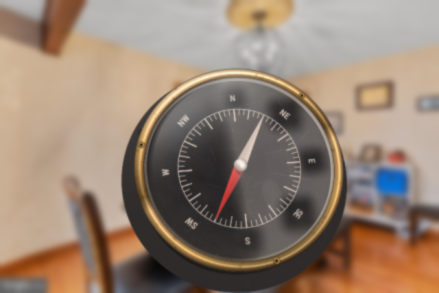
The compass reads 210 °
